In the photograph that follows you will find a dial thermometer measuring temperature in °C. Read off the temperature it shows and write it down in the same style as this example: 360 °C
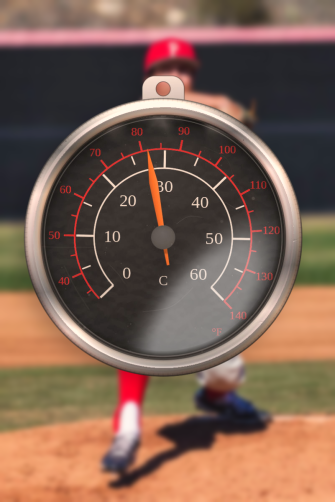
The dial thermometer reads 27.5 °C
